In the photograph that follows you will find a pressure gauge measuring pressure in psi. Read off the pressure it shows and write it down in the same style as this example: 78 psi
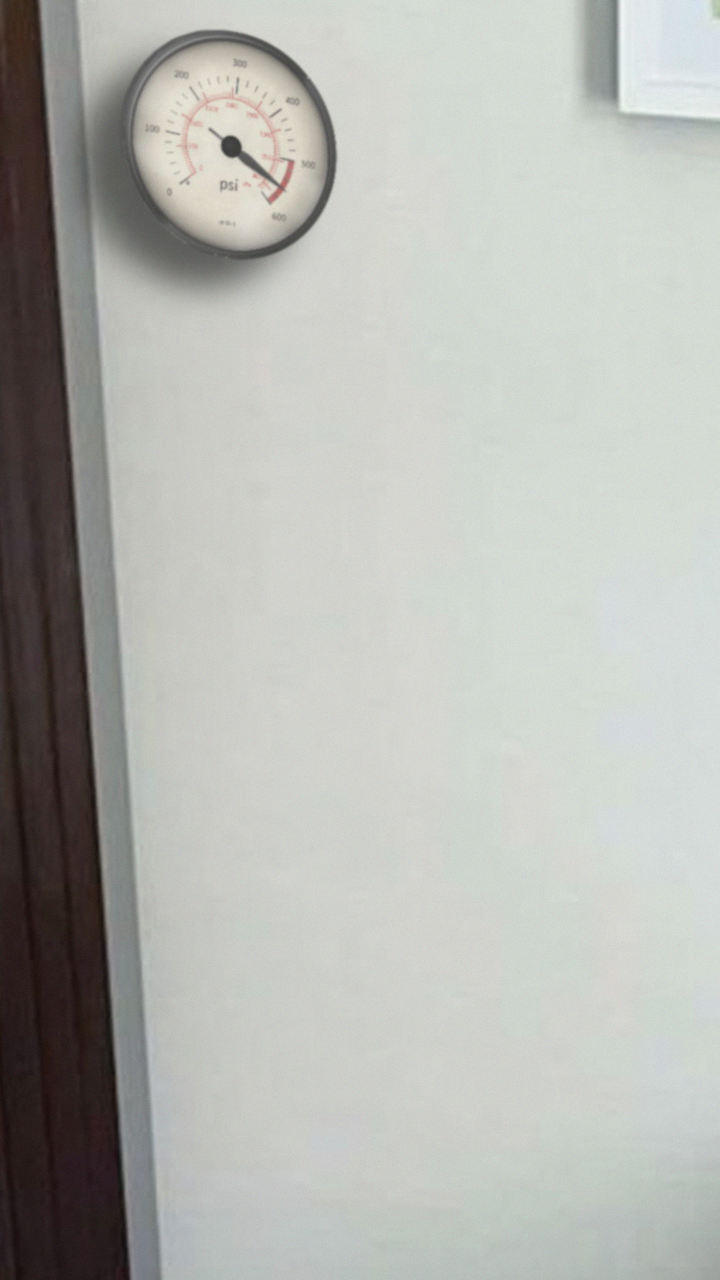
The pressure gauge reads 560 psi
